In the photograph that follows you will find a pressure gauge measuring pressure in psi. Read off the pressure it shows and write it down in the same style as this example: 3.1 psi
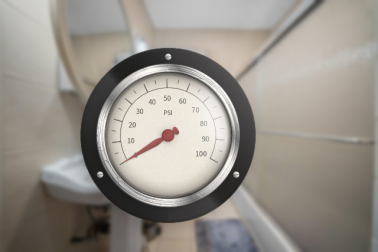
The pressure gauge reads 0 psi
